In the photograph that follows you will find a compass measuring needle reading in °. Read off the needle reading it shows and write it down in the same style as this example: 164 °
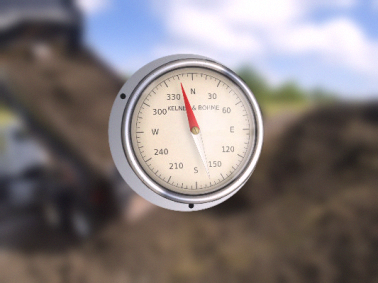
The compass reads 345 °
